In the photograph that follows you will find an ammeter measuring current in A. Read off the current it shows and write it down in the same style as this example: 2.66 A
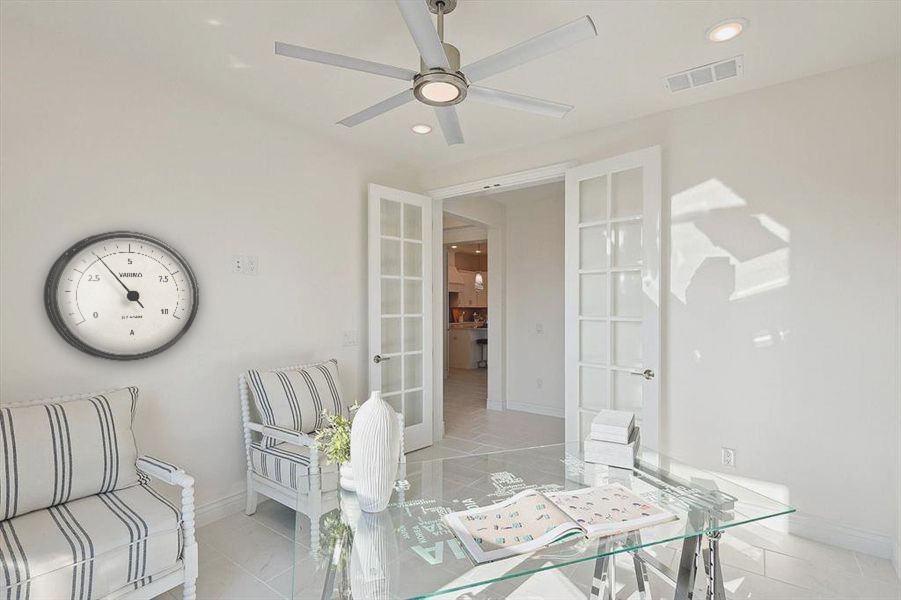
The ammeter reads 3.5 A
